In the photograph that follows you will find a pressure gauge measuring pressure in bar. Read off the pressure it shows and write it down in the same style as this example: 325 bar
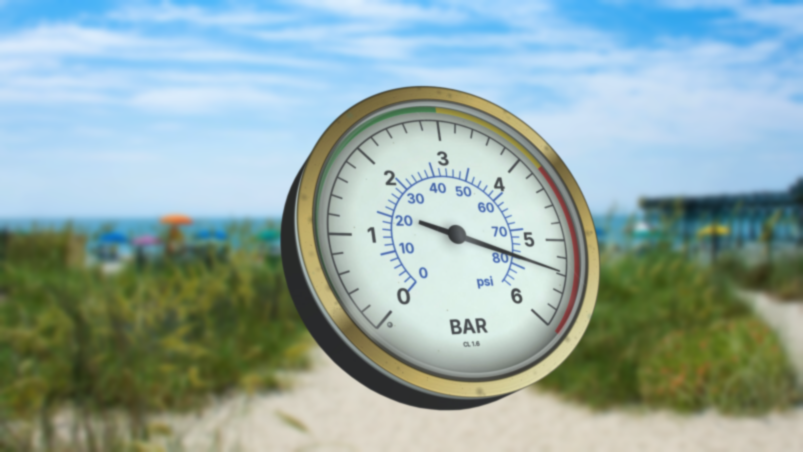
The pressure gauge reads 5.4 bar
